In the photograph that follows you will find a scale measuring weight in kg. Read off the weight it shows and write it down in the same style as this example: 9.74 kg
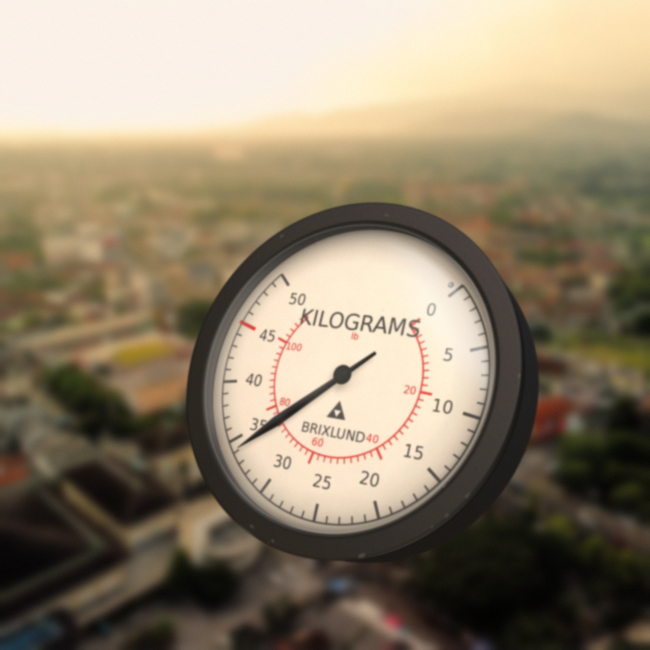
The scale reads 34 kg
